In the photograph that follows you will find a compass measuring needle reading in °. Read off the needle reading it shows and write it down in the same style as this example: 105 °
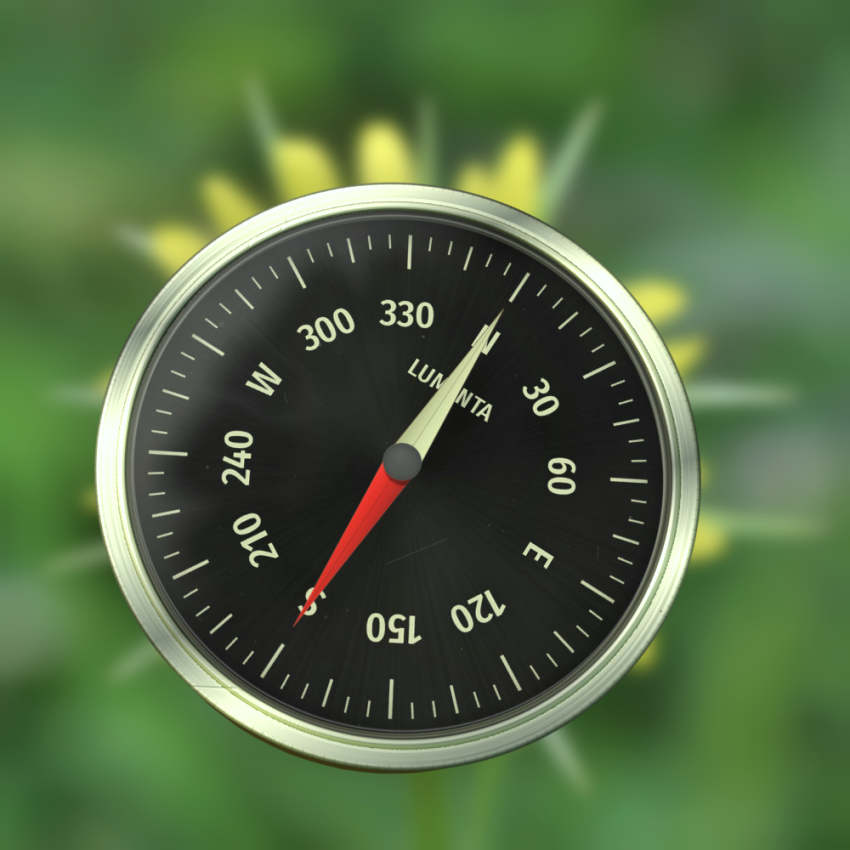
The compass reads 180 °
